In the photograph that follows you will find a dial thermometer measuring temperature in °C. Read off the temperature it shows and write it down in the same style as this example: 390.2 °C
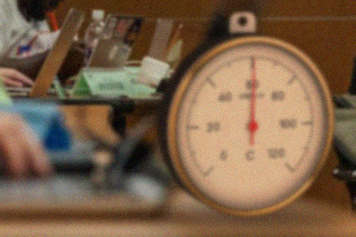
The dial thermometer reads 60 °C
